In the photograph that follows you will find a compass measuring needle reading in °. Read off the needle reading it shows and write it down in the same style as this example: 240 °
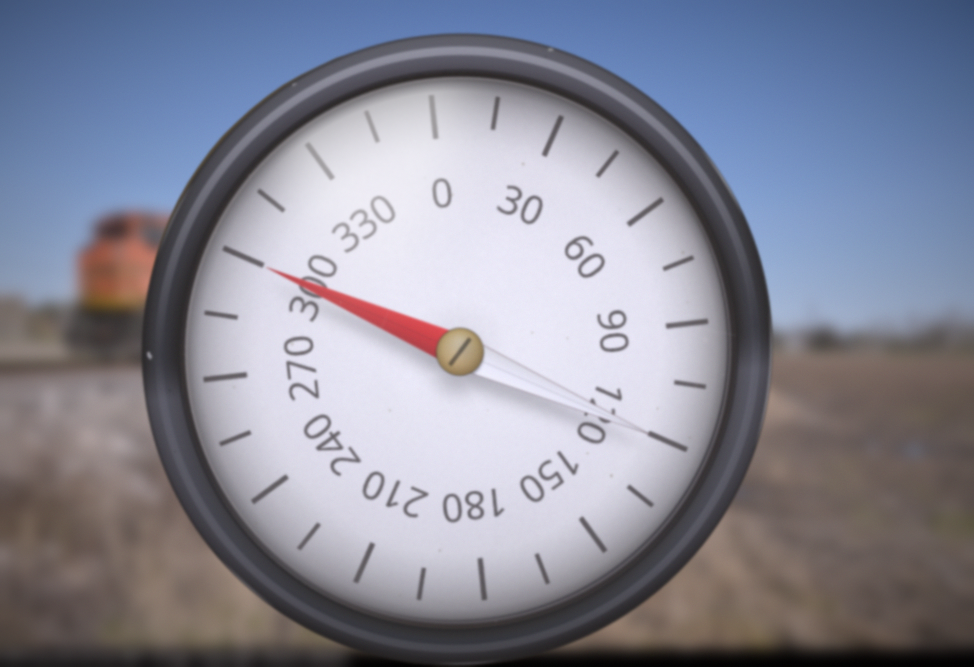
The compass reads 300 °
